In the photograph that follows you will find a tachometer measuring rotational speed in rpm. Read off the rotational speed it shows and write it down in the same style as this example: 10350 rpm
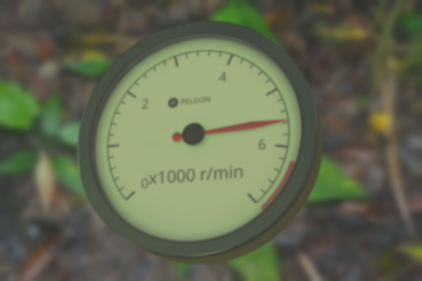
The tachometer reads 5600 rpm
